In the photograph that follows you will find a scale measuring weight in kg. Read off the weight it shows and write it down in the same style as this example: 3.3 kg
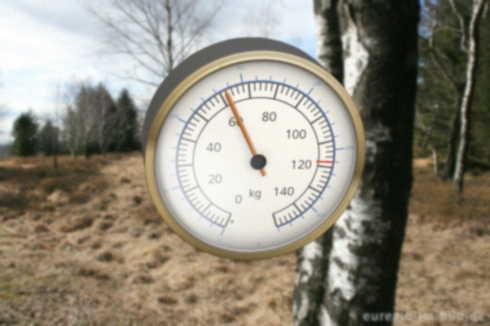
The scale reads 62 kg
